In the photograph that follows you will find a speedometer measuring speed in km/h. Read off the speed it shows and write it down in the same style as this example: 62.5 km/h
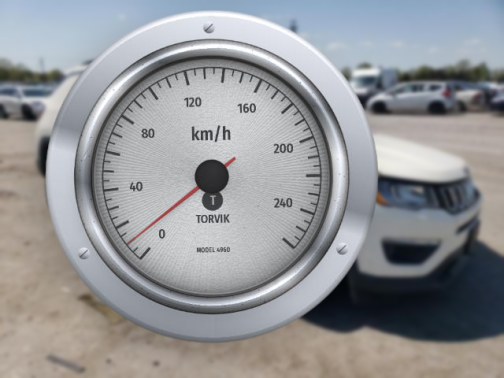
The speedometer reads 10 km/h
